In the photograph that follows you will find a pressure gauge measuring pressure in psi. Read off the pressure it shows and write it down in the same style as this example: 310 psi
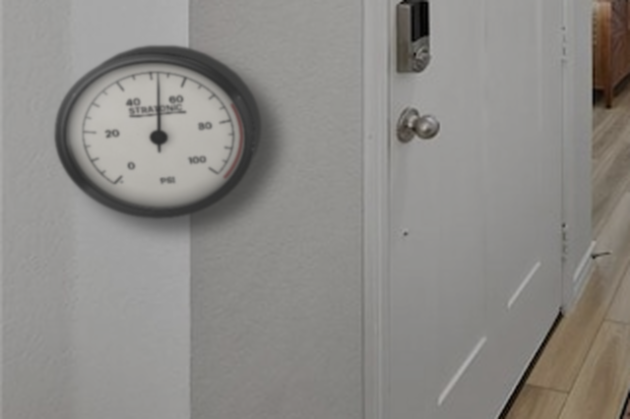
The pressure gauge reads 52.5 psi
